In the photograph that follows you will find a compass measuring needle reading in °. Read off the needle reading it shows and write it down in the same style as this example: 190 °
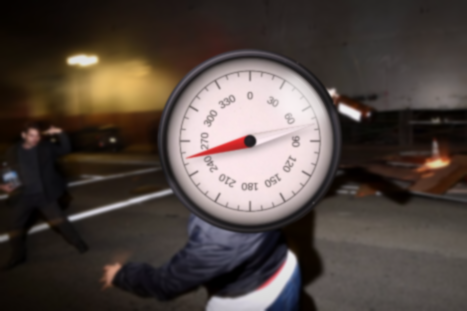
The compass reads 255 °
